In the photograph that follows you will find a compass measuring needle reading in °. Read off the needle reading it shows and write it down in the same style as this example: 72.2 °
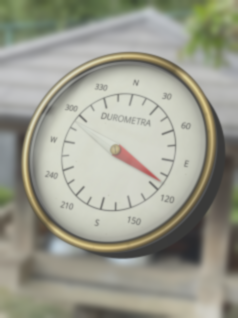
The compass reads 112.5 °
